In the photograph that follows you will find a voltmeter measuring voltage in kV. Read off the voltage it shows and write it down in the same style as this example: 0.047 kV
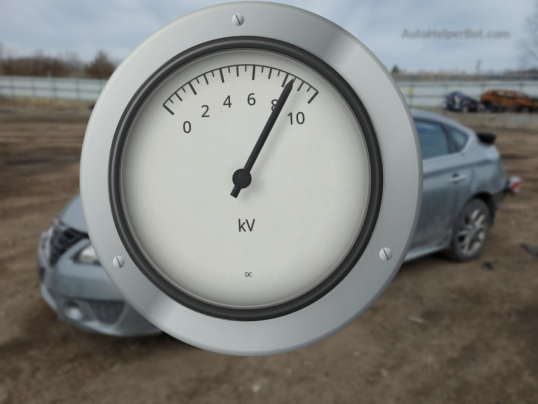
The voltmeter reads 8.5 kV
